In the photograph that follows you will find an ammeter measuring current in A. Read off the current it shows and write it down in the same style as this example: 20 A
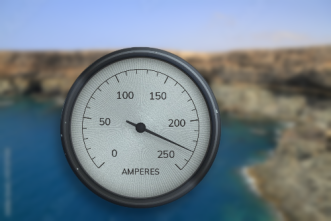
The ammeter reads 230 A
